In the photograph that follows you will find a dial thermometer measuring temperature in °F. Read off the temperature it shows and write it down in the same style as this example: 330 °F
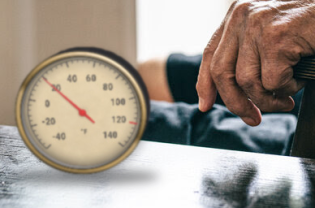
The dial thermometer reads 20 °F
